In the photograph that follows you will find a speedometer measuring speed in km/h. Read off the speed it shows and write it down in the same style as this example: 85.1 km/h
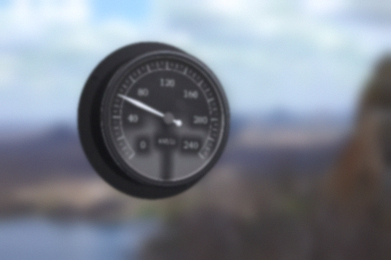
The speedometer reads 60 km/h
